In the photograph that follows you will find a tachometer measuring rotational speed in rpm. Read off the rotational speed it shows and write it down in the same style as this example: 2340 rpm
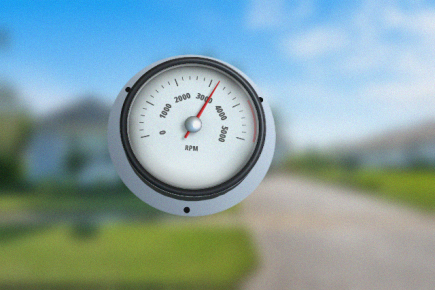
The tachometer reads 3200 rpm
